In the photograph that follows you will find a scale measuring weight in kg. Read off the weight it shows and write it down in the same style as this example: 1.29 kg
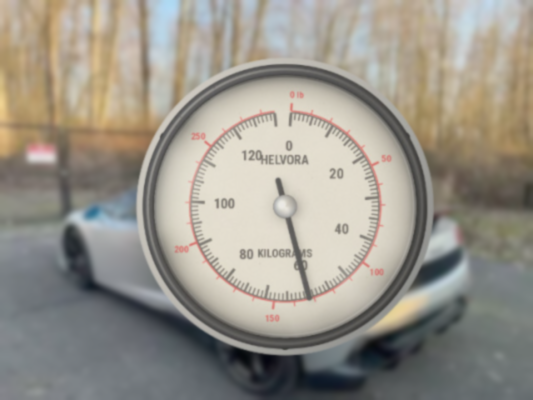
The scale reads 60 kg
